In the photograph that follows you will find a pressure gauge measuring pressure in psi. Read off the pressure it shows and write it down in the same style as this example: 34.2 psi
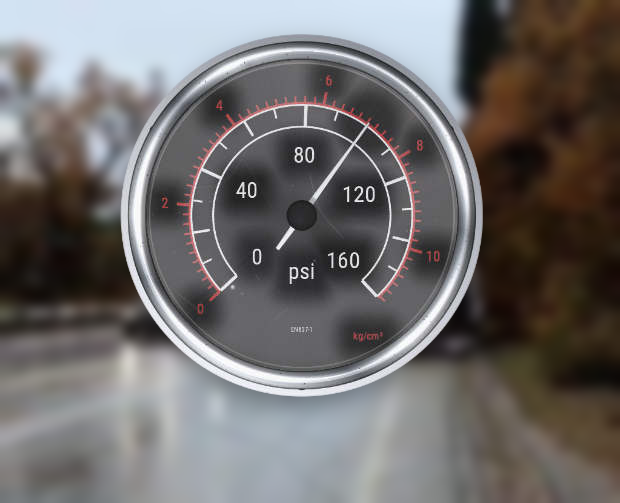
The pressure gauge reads 100 psi
